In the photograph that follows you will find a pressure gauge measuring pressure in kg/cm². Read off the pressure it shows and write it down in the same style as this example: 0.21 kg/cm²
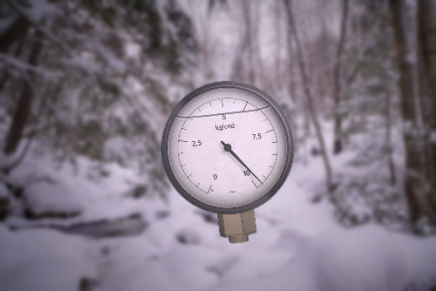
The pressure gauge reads 9.75 kg/cm²
